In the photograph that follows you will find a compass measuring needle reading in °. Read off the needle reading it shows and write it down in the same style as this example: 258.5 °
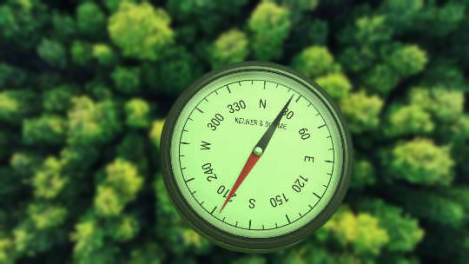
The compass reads 205 °
